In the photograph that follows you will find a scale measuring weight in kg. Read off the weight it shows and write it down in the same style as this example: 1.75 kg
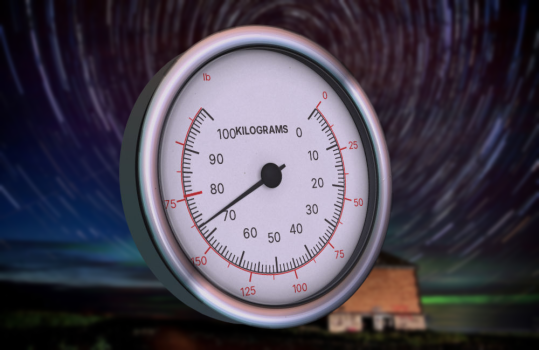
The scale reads 73 kg
